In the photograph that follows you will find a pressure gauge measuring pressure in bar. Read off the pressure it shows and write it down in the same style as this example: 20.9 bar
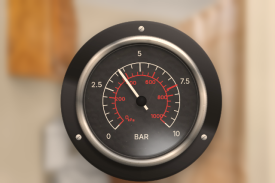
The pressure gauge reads 3.75 bar
